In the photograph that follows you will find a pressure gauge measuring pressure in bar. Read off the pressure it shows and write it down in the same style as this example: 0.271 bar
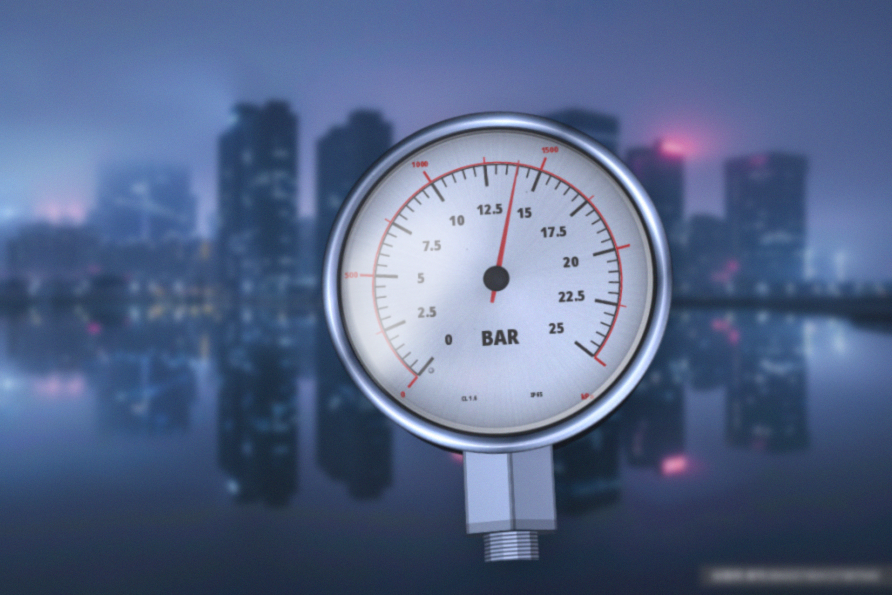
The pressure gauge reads 14 bar
